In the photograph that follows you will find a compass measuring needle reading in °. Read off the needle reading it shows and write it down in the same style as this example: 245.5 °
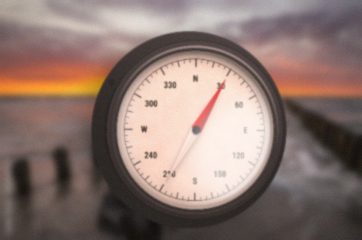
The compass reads 30 °
